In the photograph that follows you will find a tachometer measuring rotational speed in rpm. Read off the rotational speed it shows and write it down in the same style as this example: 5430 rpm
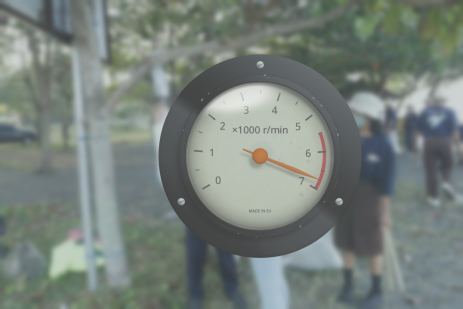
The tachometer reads 6750 rpm
